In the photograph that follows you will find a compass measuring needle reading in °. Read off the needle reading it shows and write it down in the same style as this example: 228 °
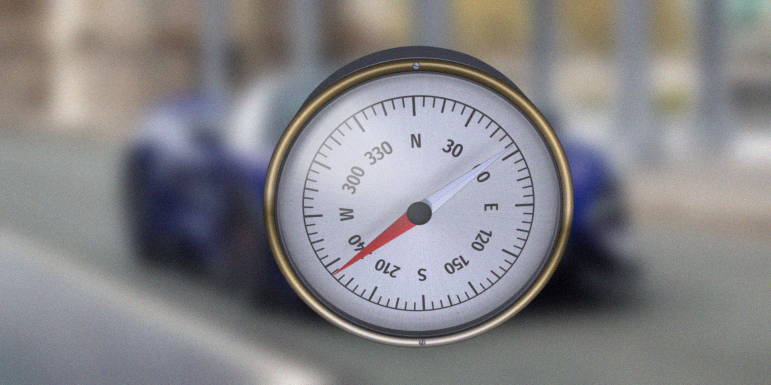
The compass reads 235 °
